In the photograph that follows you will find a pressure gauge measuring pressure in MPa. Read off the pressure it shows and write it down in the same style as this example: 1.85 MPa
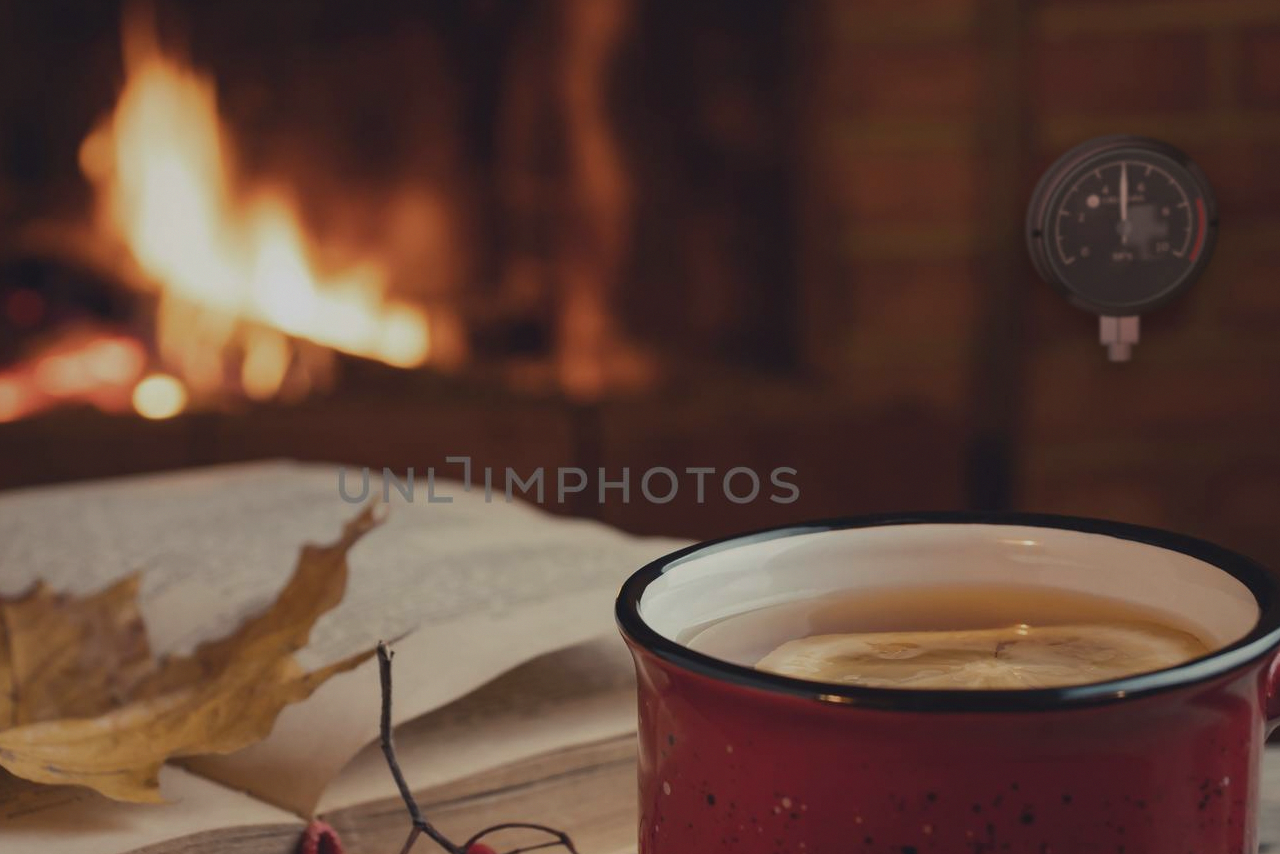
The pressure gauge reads 5 MPa
